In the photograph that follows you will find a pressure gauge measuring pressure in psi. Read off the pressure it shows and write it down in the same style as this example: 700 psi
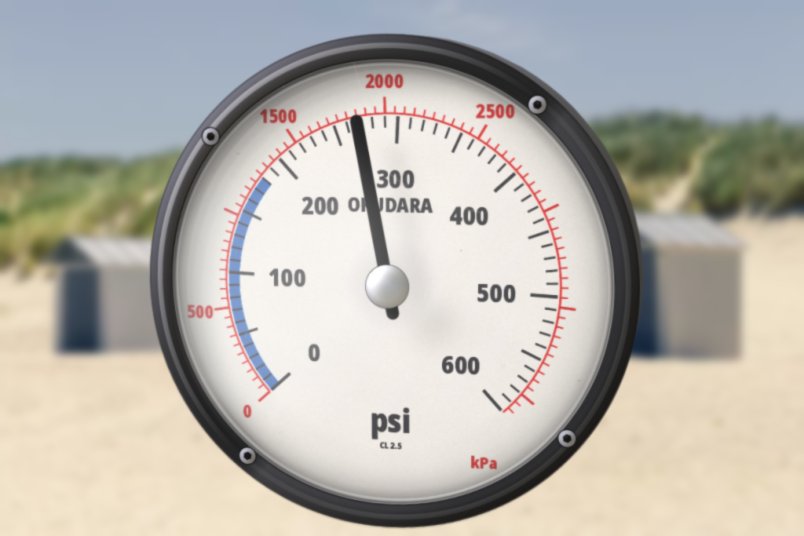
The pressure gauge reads 270 psi
